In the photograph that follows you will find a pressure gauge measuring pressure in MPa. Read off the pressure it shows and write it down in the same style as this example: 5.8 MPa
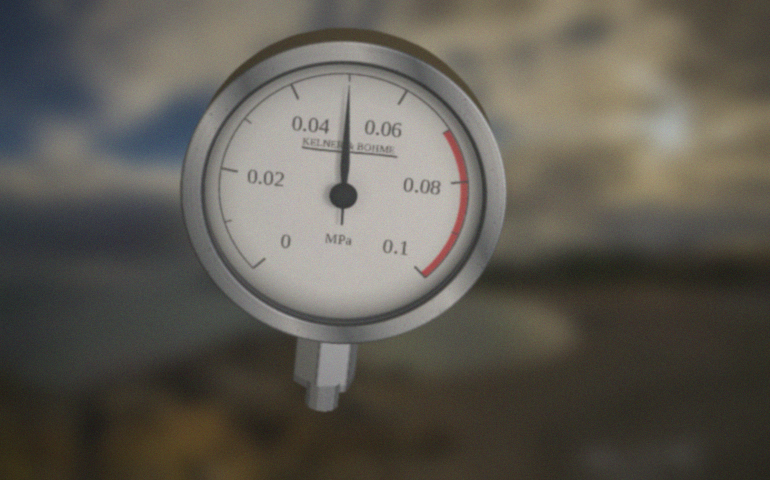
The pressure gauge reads 0.05 MPa
